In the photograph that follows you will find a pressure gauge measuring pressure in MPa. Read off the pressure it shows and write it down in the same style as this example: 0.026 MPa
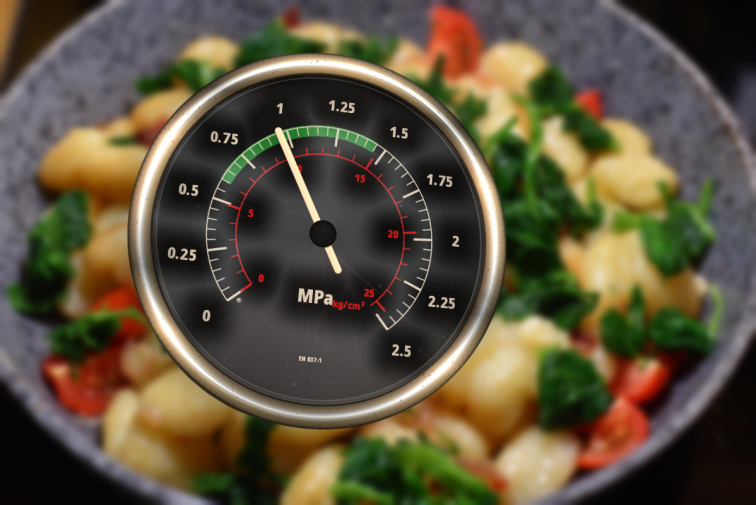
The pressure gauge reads 0.95 MPa
